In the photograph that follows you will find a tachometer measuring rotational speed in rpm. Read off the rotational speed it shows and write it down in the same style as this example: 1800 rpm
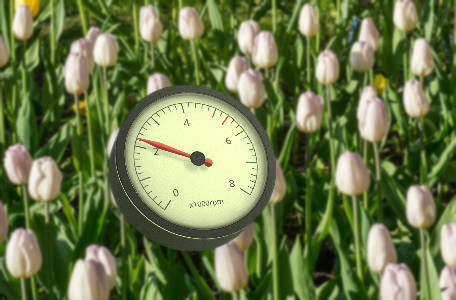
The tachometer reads 2200 rpm
